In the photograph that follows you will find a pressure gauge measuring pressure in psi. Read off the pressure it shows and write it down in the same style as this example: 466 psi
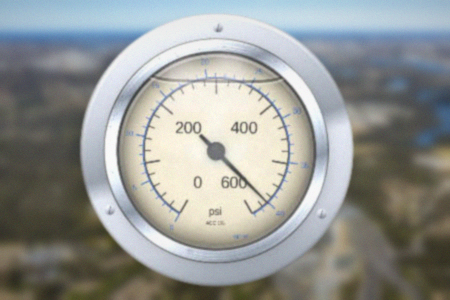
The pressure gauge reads 570 psi
